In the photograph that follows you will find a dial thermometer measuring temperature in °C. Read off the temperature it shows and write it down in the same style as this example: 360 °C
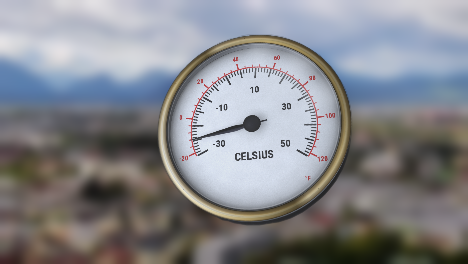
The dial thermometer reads -25 °C
